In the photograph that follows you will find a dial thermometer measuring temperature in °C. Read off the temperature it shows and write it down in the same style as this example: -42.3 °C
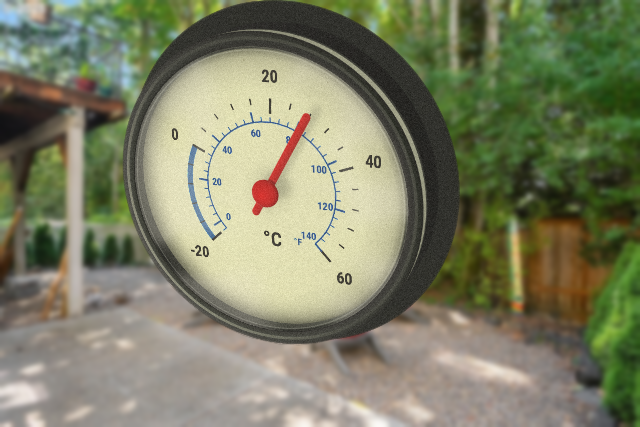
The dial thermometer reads 28 °C
